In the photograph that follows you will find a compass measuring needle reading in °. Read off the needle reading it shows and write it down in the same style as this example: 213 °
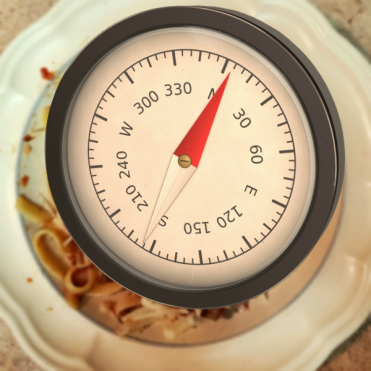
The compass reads 5 °
